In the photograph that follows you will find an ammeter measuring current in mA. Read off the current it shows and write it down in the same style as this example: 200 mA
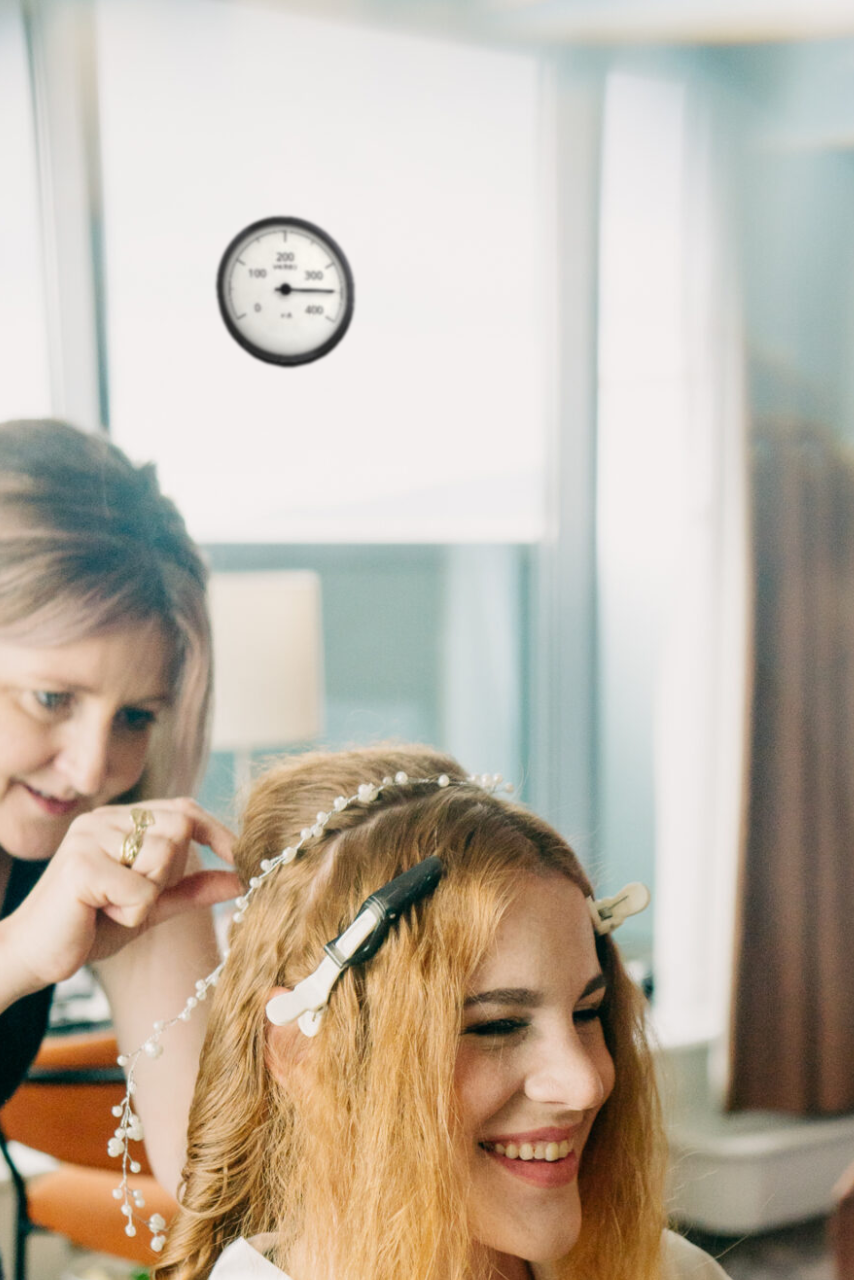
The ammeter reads 350 mA
